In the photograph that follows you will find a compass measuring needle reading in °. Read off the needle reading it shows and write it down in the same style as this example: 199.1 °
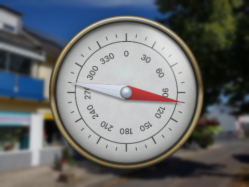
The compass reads 100 °
